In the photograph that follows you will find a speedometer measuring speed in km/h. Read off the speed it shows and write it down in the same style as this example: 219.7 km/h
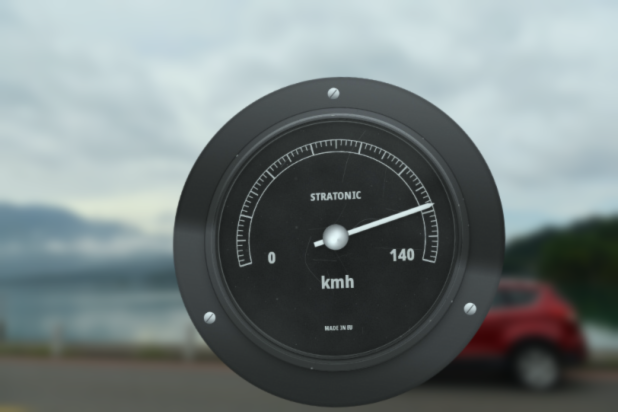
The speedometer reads 118 km/h
